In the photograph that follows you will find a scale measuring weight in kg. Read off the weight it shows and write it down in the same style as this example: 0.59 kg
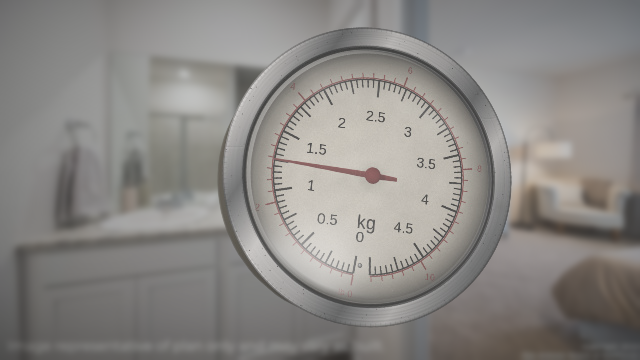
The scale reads 1.25 kg
